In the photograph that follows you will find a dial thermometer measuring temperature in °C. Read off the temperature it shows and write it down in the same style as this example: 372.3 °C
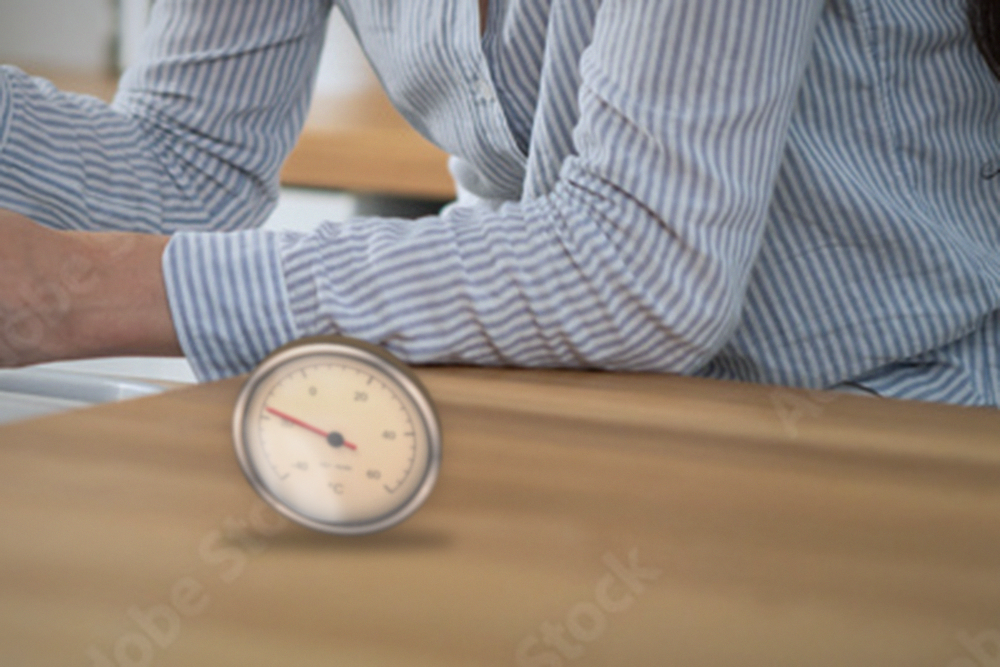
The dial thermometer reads -16 °C
